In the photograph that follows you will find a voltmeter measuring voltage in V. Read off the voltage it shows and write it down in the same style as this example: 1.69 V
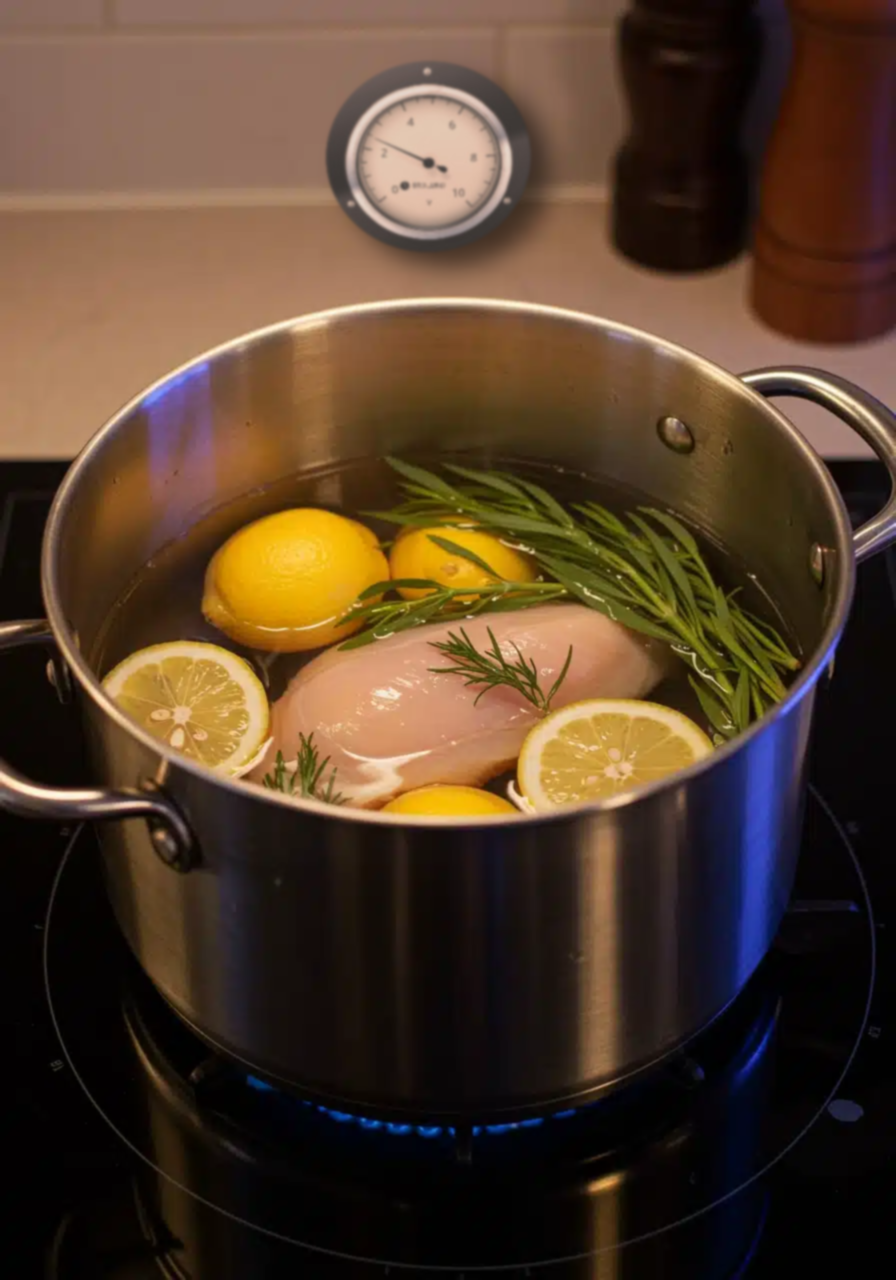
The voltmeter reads 2.5 V
